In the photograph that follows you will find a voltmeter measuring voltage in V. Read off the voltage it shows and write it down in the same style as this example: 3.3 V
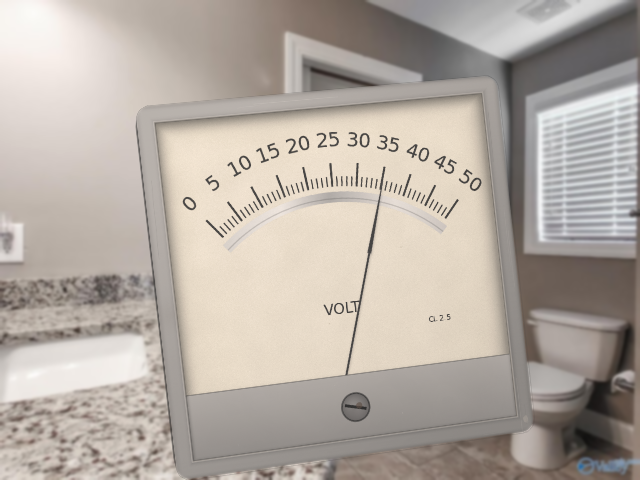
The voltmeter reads 35 V
